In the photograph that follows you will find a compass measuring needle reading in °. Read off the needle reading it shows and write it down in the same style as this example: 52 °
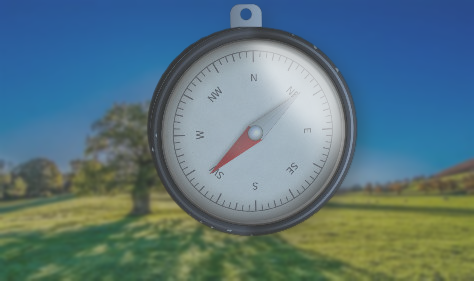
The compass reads 230 °
